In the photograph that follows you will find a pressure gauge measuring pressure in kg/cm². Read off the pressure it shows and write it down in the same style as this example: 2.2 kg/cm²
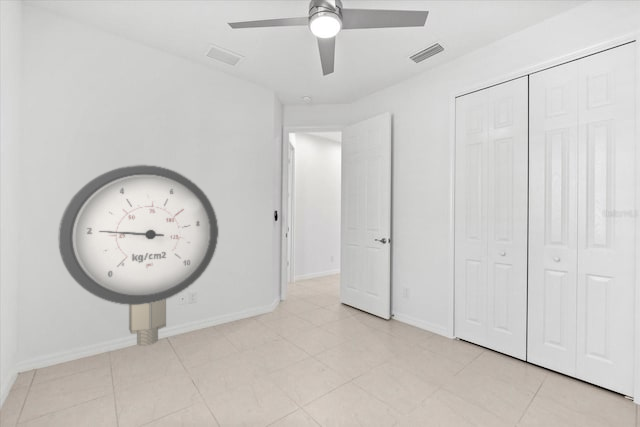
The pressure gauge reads 2 kg/cm²
